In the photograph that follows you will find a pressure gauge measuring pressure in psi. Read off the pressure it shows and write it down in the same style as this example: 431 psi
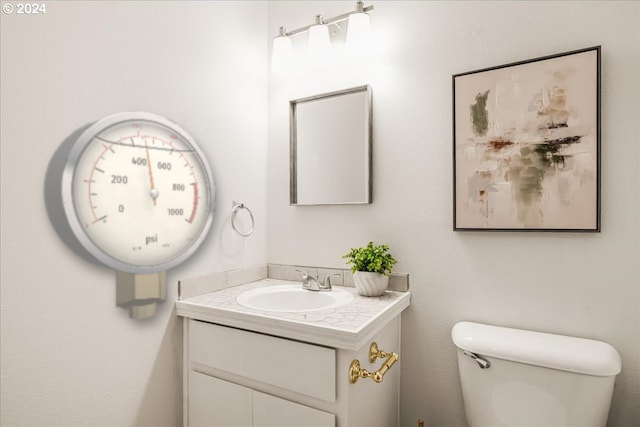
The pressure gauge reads 450 psi
